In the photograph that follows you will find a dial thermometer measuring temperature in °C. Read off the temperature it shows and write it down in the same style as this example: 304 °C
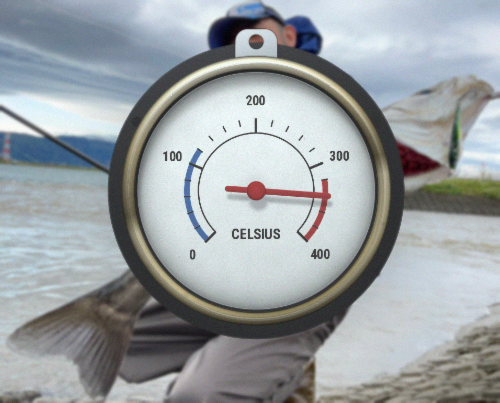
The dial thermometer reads 340 °C
